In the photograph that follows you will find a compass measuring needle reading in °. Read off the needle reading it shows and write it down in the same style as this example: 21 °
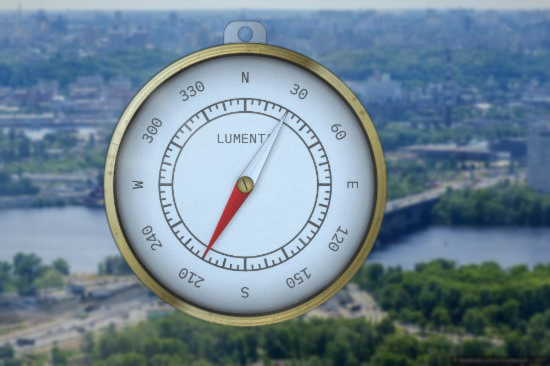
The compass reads 210 °
